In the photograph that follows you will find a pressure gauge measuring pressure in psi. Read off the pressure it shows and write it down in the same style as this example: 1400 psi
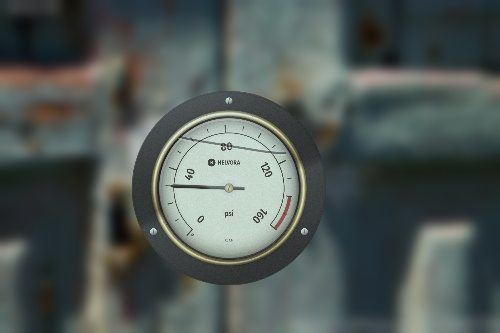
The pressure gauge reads 30 psi
